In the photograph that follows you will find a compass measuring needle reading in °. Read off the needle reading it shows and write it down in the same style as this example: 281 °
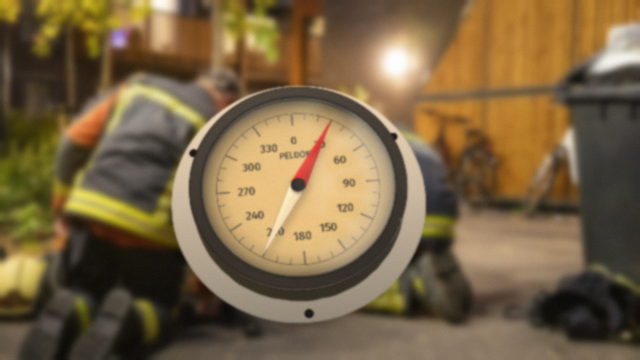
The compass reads 30 °
